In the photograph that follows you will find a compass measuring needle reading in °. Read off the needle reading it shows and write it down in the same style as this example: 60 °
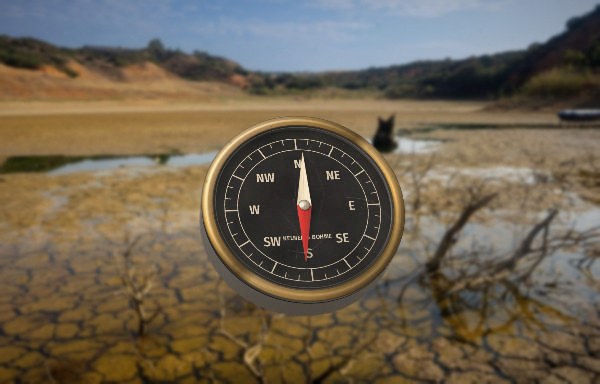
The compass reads 185 °
